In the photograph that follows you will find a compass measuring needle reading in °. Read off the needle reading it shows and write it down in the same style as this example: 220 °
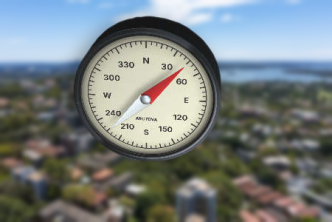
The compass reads 45 °
